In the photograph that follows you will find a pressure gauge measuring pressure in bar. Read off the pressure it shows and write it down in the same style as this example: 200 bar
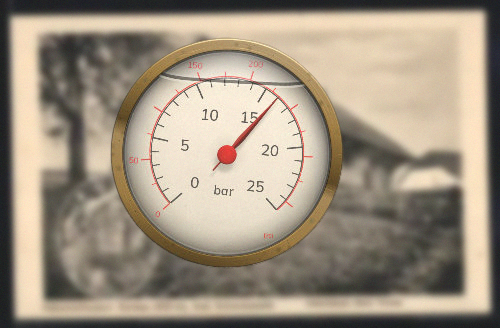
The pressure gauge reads 16 bar
